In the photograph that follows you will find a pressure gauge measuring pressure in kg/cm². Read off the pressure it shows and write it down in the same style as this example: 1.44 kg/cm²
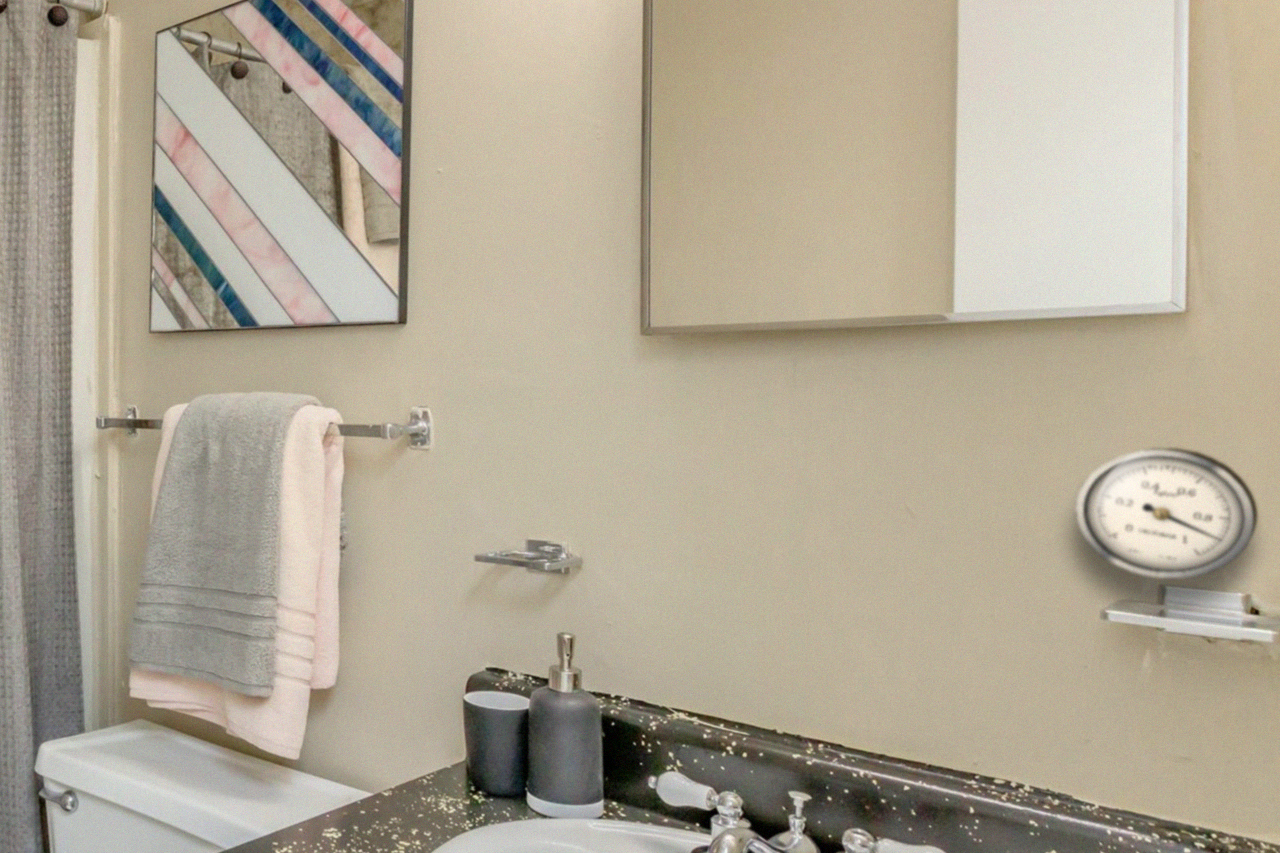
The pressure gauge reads 0.9 kg/cm²
